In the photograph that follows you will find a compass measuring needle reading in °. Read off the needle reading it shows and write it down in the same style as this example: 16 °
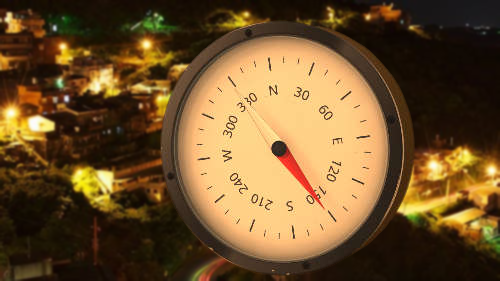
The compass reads 150 °
